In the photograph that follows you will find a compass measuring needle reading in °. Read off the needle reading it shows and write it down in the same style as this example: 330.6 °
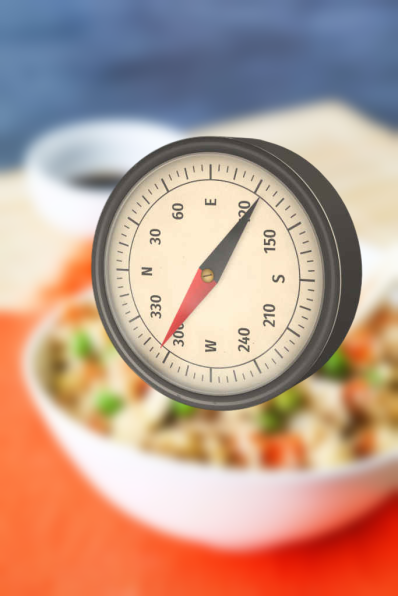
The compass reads 305 °
